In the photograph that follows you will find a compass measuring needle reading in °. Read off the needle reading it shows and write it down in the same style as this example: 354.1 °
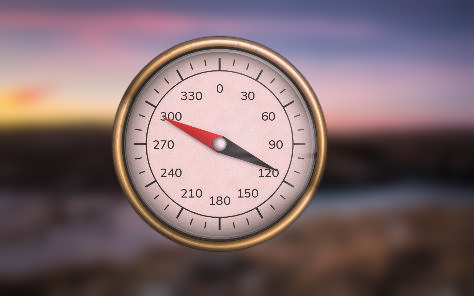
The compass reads 295 °
